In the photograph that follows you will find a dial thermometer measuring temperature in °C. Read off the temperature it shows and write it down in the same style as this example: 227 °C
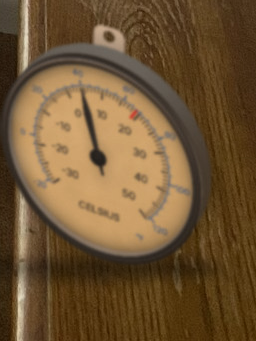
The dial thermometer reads 5 °C
